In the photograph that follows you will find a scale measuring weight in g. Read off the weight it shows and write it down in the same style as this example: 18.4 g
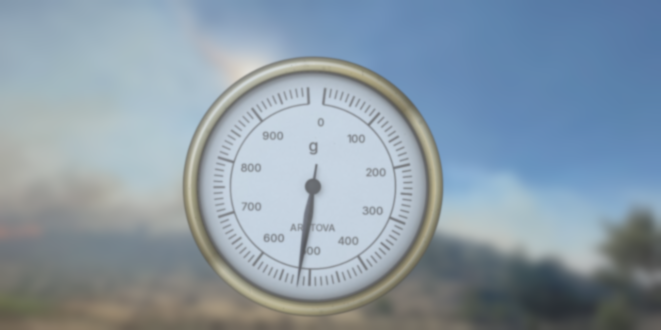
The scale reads 520 g
